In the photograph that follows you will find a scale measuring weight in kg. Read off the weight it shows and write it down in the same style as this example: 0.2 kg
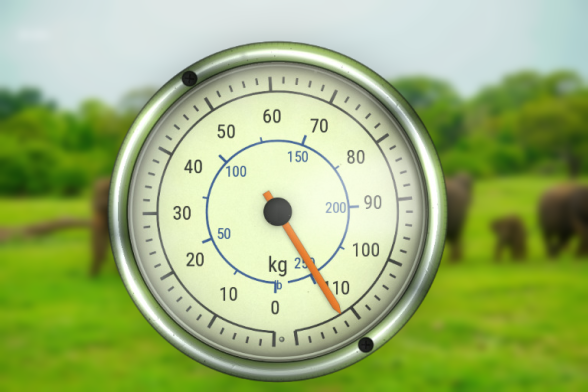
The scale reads 112 kg
